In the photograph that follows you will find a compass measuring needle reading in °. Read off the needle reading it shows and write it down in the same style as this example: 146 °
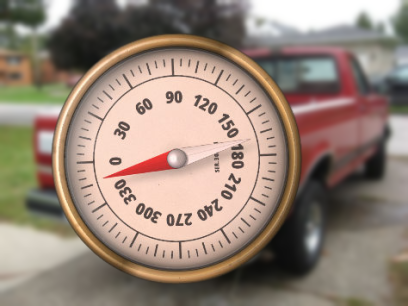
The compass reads 347.5 °
